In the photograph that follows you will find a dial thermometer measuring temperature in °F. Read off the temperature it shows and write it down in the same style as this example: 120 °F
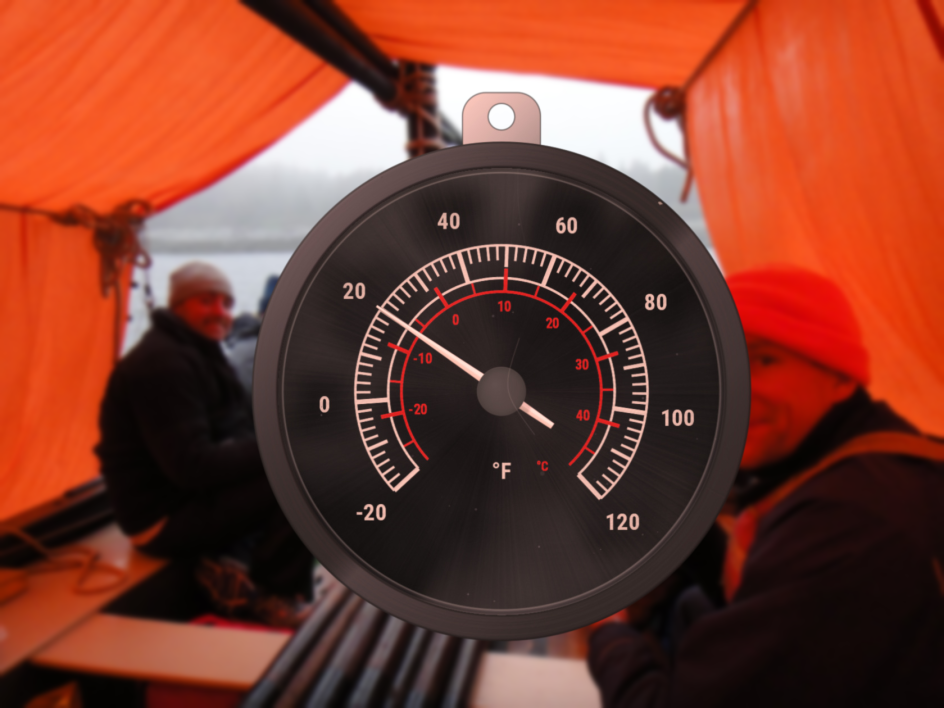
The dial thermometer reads 20 °F
